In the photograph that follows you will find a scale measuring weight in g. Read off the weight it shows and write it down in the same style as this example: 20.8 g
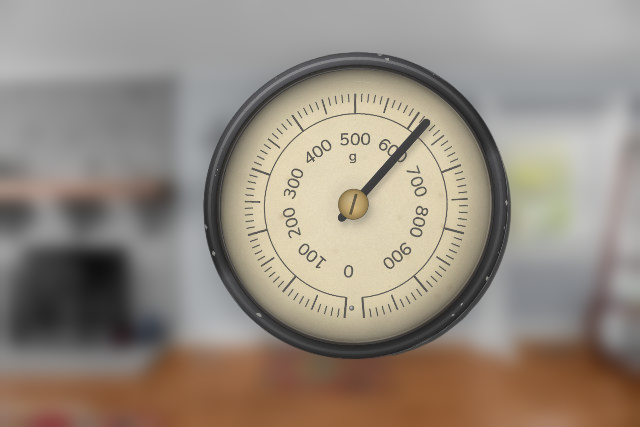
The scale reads 620 g
